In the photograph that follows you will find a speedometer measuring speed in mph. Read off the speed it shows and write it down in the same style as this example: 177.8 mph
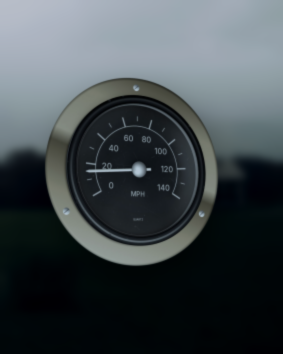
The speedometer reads 15 mph
